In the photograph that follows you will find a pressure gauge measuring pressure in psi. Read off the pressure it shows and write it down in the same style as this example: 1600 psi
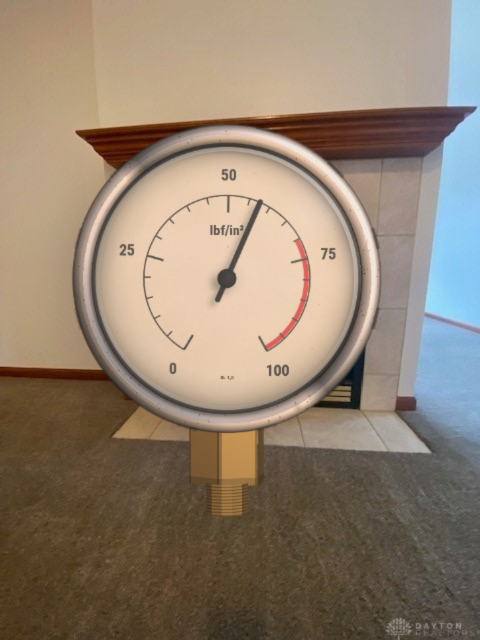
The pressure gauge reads 57.5 psi
